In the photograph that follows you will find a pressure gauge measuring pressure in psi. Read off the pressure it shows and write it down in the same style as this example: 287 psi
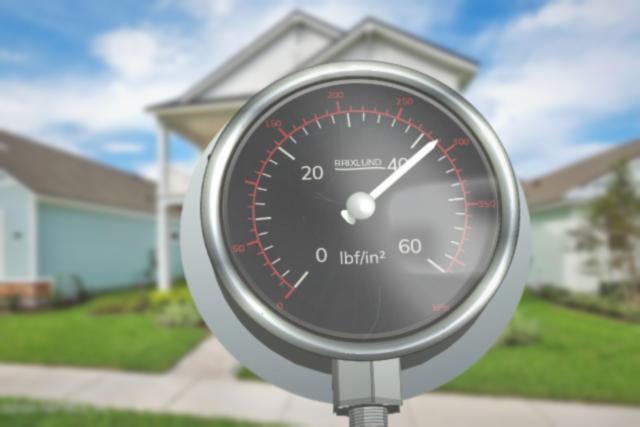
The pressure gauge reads 42 psi
